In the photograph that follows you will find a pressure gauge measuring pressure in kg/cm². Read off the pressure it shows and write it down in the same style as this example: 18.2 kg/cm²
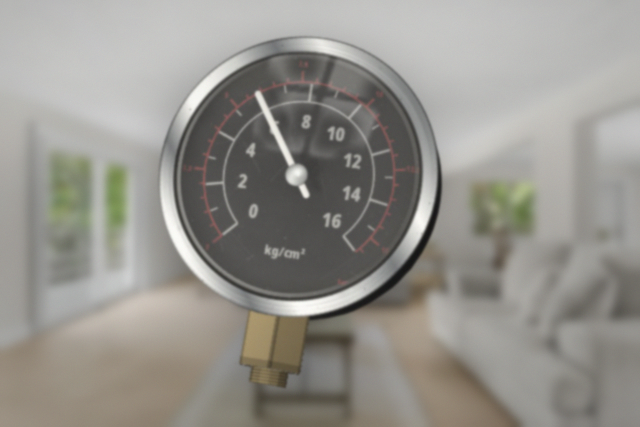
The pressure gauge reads 6 kg/cm²
